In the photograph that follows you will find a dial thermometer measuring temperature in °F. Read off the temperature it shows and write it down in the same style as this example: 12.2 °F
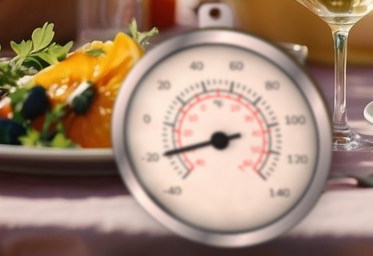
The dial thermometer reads -20 °F
